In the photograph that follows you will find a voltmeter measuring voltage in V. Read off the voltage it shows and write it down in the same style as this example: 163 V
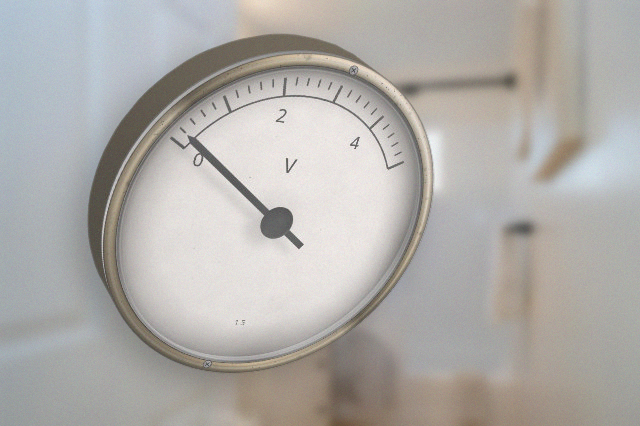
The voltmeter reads 0.2 V
